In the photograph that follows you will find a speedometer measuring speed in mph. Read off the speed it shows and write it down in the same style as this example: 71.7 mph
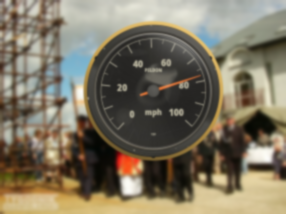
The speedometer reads 77.5 mph
